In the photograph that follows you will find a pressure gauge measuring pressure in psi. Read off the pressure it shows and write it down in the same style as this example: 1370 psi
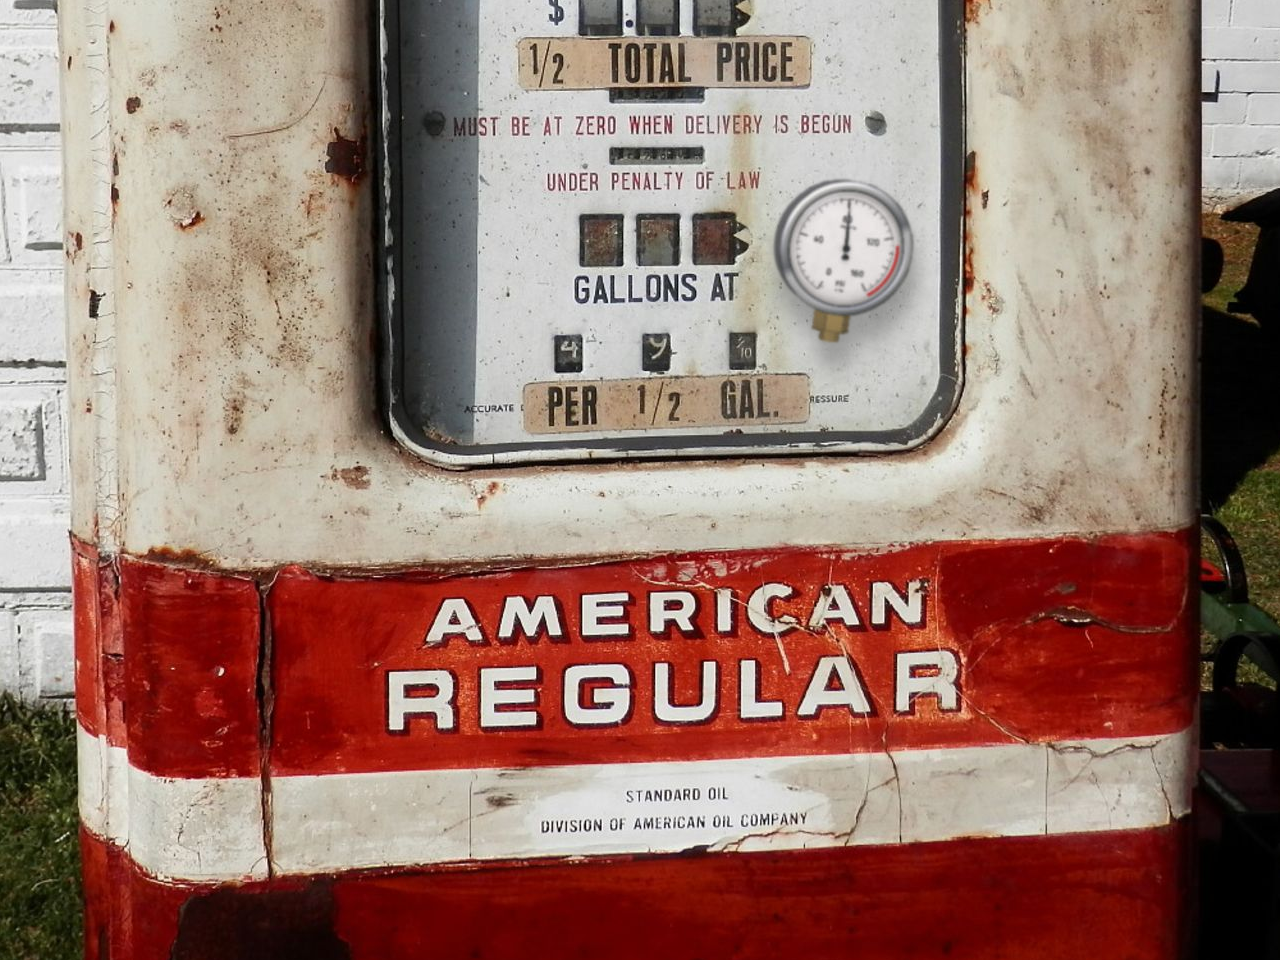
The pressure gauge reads 80 psi
